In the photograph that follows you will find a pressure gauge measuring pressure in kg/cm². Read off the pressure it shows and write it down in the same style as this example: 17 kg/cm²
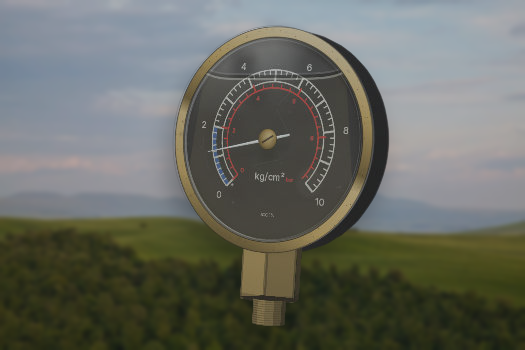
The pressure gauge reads 1.2 kg/cm²
